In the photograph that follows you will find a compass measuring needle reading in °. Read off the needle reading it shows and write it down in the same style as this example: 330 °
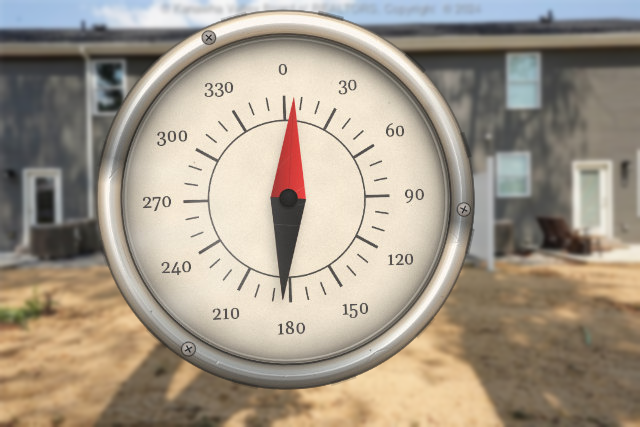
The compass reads 5 °
